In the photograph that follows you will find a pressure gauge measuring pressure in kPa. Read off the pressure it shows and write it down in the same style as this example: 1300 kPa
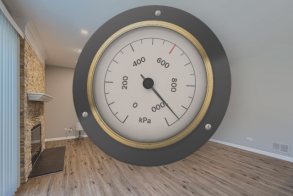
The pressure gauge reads 950 kPa
